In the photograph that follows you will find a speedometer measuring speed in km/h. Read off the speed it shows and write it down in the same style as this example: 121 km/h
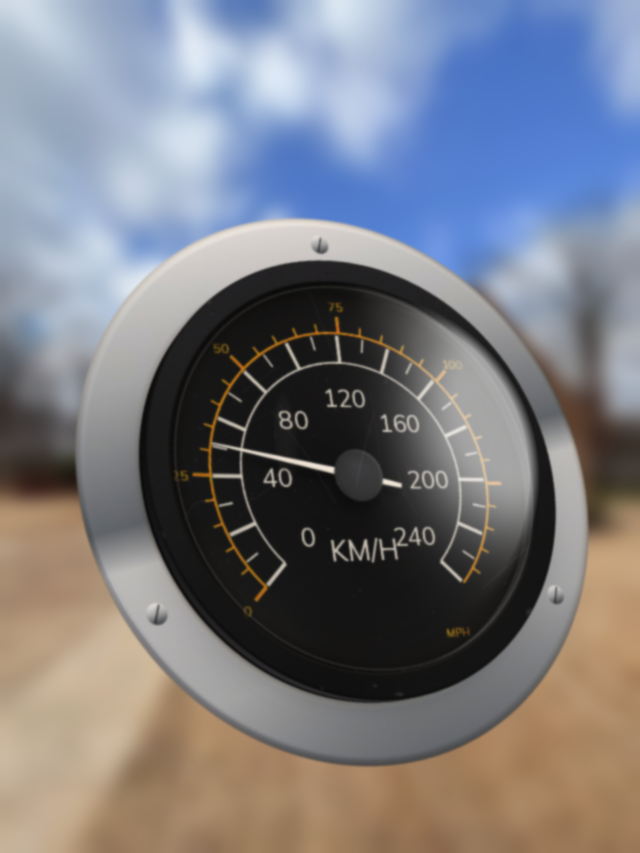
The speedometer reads 50 km/h
